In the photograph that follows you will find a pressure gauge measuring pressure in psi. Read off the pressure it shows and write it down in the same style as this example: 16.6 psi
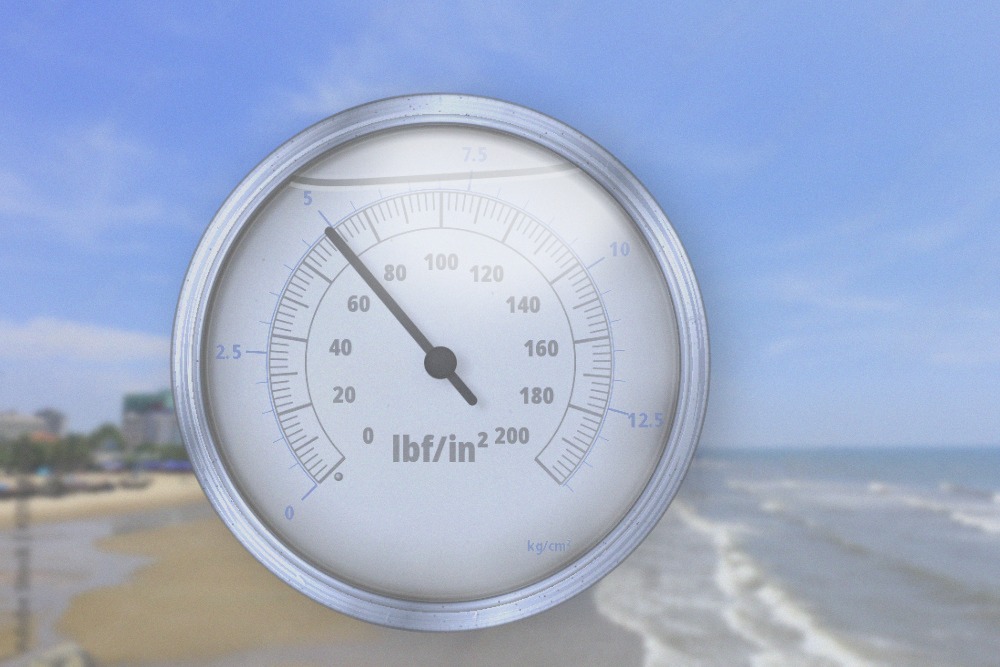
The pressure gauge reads 70 psi
